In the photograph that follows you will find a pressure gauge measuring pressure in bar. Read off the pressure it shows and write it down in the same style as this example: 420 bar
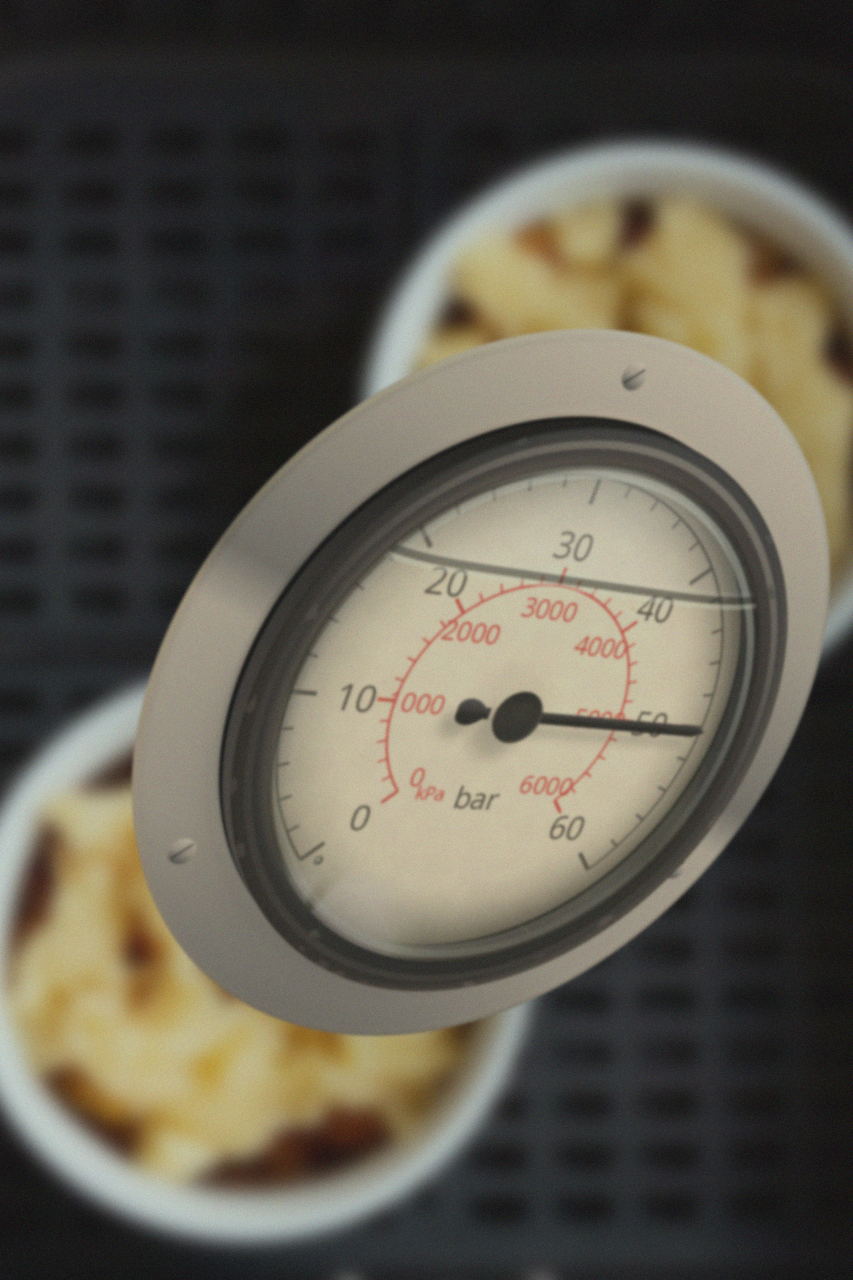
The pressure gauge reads 50 bar
